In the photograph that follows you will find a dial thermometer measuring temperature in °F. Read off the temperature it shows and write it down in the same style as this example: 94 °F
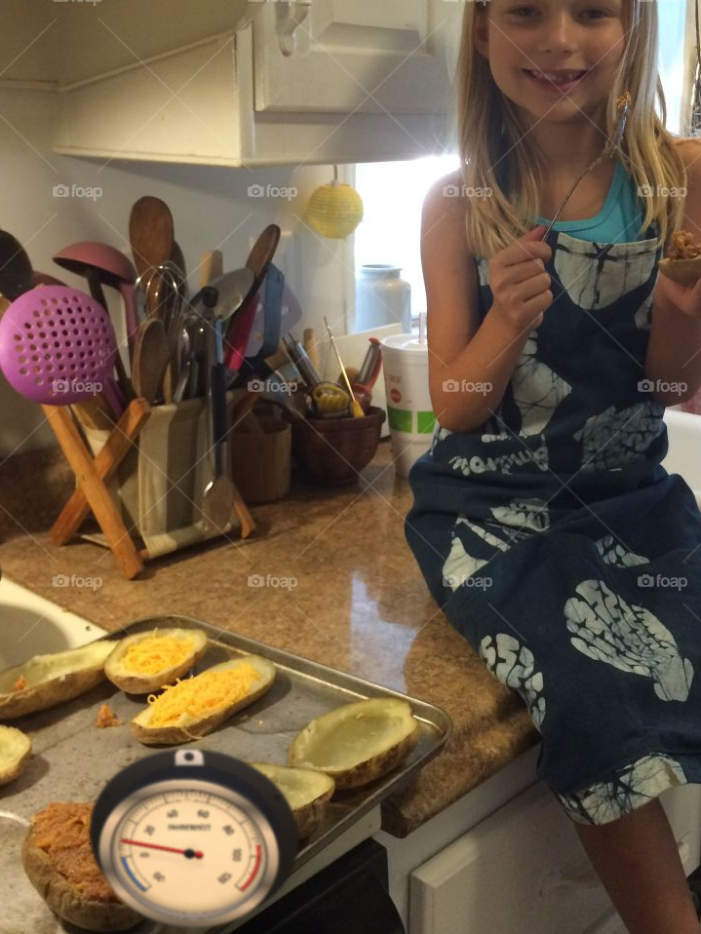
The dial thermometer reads 10 °F
